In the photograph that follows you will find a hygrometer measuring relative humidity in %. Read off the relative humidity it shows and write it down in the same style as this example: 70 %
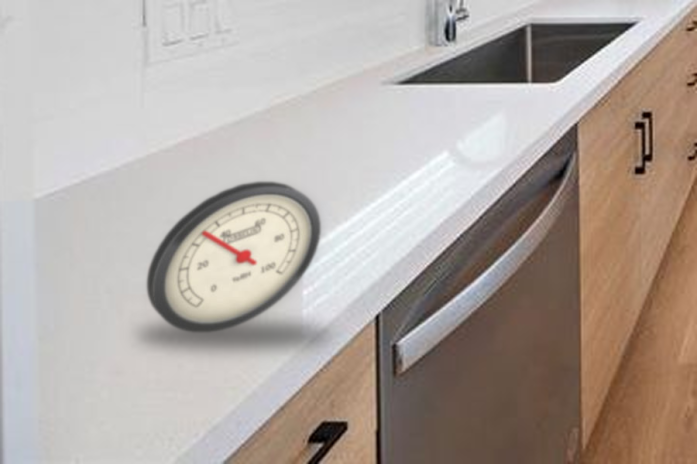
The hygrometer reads 35 %
